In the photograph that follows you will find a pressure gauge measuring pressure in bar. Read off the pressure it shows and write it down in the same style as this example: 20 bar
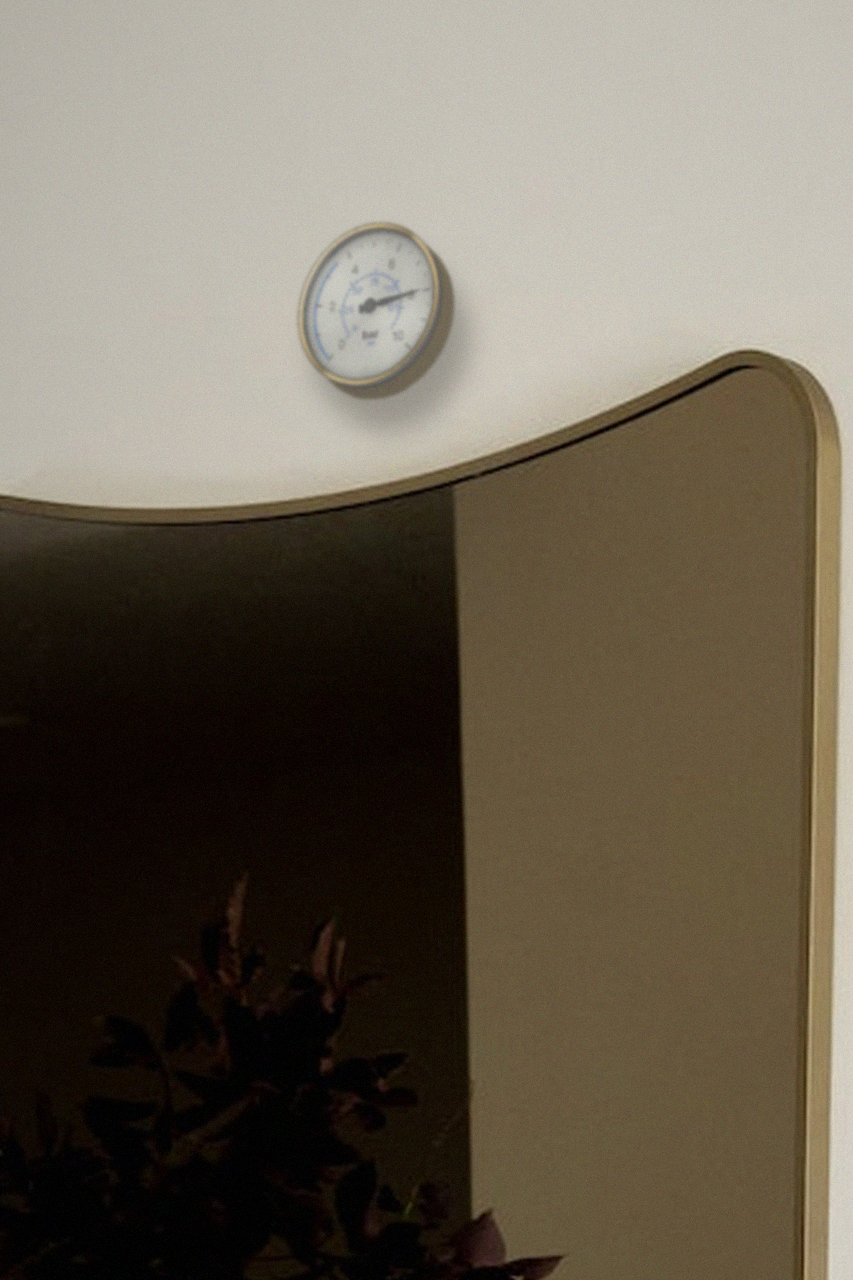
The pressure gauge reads 8 bar
